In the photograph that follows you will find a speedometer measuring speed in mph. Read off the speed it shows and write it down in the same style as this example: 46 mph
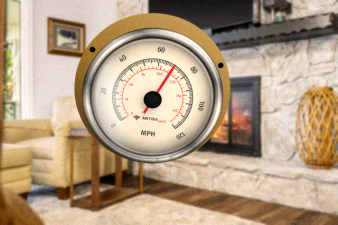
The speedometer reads 70 mph
